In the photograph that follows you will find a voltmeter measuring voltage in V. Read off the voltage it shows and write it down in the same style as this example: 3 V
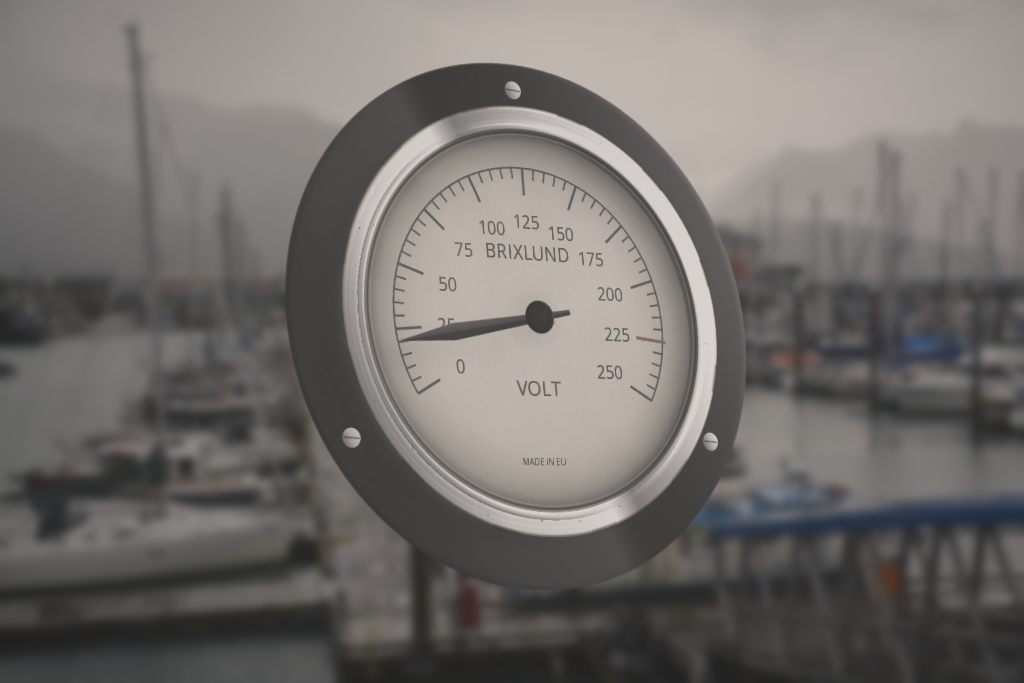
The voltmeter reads 20 V
